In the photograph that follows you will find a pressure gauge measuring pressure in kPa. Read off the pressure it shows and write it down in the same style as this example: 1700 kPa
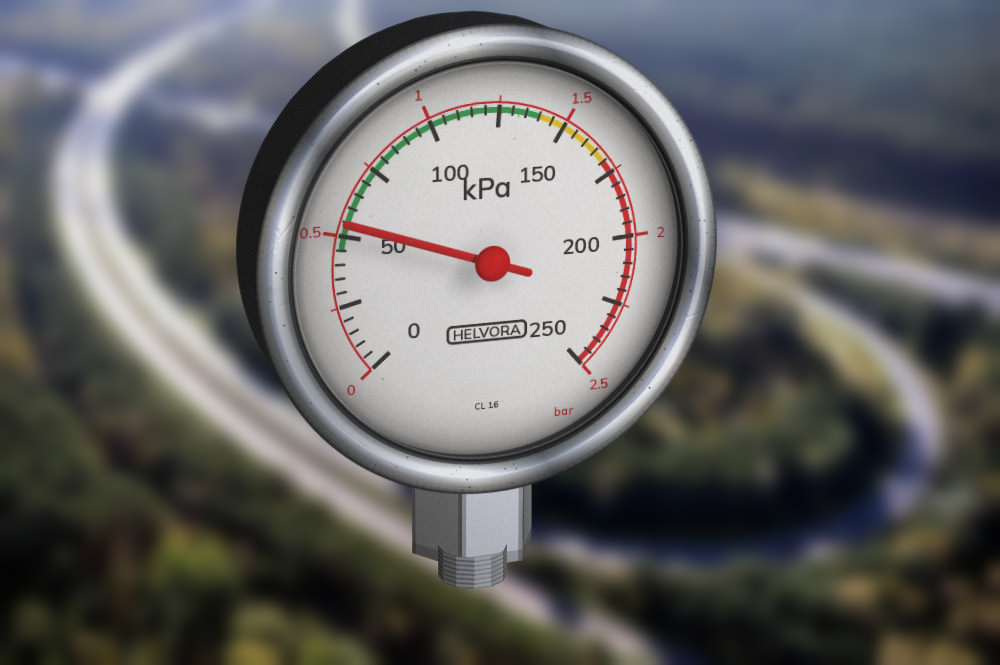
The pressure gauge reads 55 kPa
